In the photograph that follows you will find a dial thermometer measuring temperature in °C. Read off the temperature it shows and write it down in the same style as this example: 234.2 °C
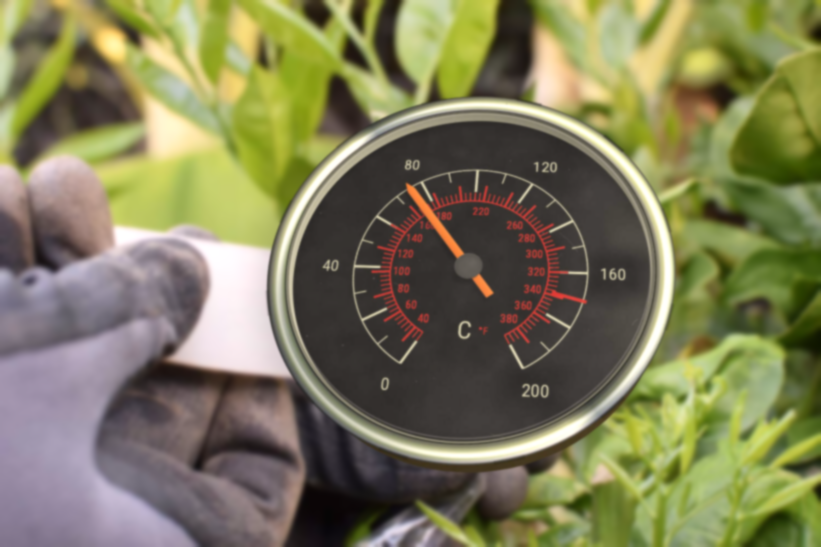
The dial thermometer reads 75 °C
